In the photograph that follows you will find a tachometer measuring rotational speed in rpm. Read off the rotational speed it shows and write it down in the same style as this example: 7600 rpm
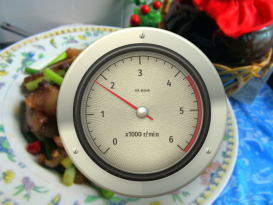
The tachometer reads 1800 rpm
